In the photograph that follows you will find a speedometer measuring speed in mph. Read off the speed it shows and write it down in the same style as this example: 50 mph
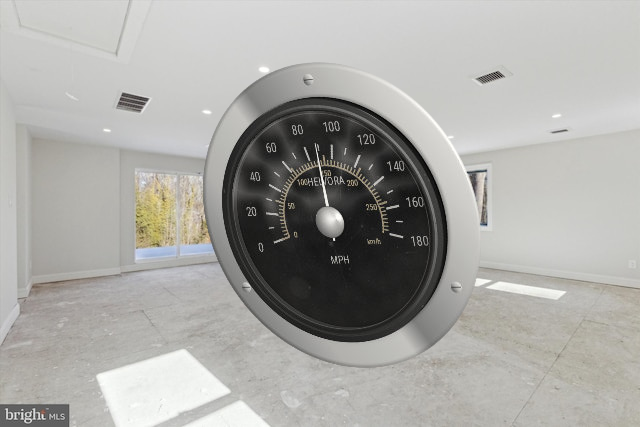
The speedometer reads 90 mph
